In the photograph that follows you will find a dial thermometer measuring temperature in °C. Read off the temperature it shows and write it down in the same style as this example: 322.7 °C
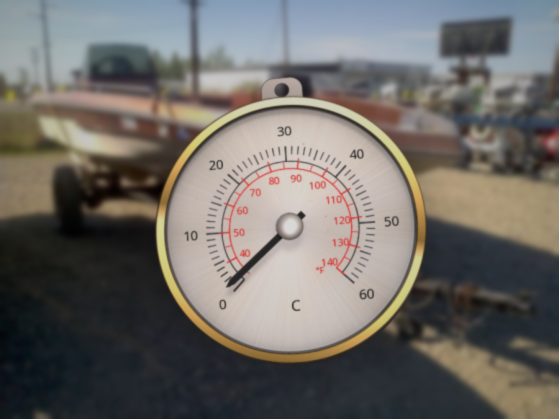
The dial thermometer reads 1 °C
